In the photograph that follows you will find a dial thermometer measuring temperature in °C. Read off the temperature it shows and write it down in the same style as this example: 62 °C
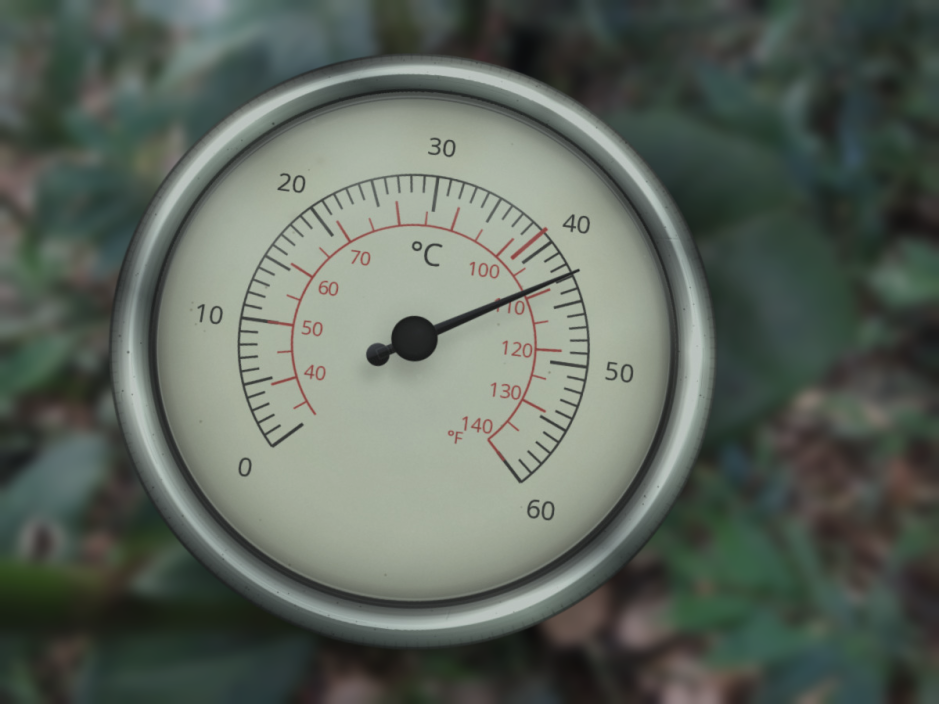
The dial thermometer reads 43 °C
